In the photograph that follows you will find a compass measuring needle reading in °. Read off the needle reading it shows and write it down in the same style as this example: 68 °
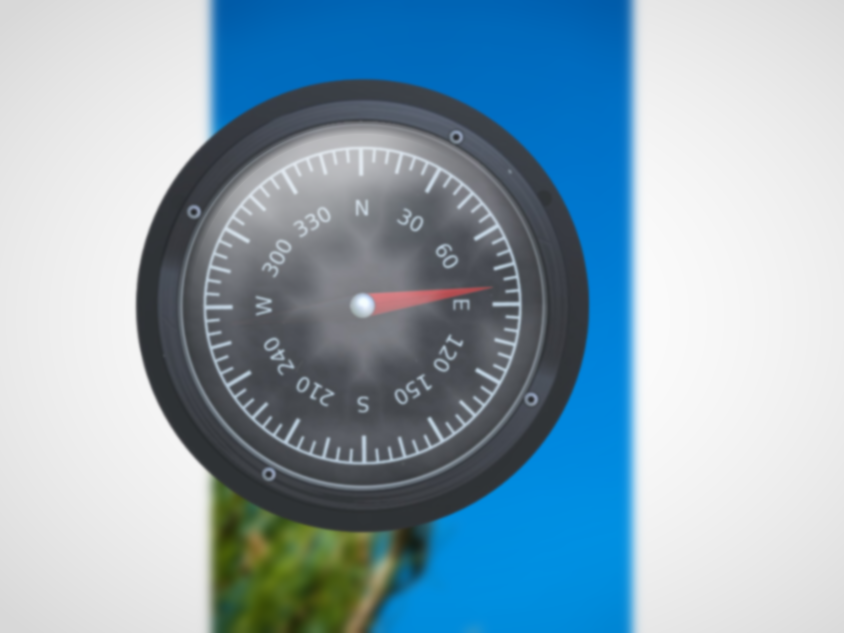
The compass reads 82.5 °
